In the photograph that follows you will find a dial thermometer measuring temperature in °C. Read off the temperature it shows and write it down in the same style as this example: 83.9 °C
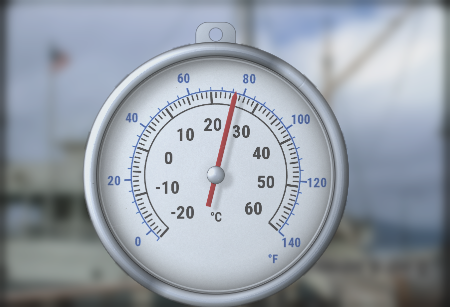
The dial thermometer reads 25 °C
